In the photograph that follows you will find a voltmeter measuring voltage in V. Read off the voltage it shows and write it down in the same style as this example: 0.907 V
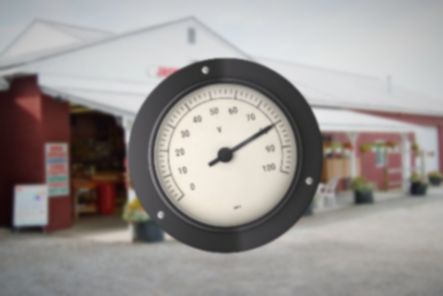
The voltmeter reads 80 V
